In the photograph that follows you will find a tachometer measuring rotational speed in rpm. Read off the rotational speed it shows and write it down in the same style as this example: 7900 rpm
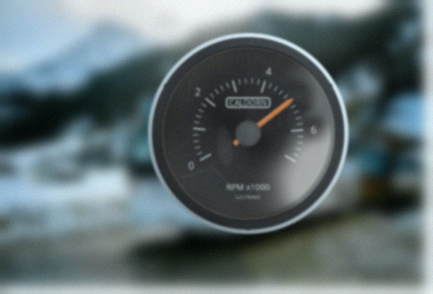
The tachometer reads 5000 rpm
